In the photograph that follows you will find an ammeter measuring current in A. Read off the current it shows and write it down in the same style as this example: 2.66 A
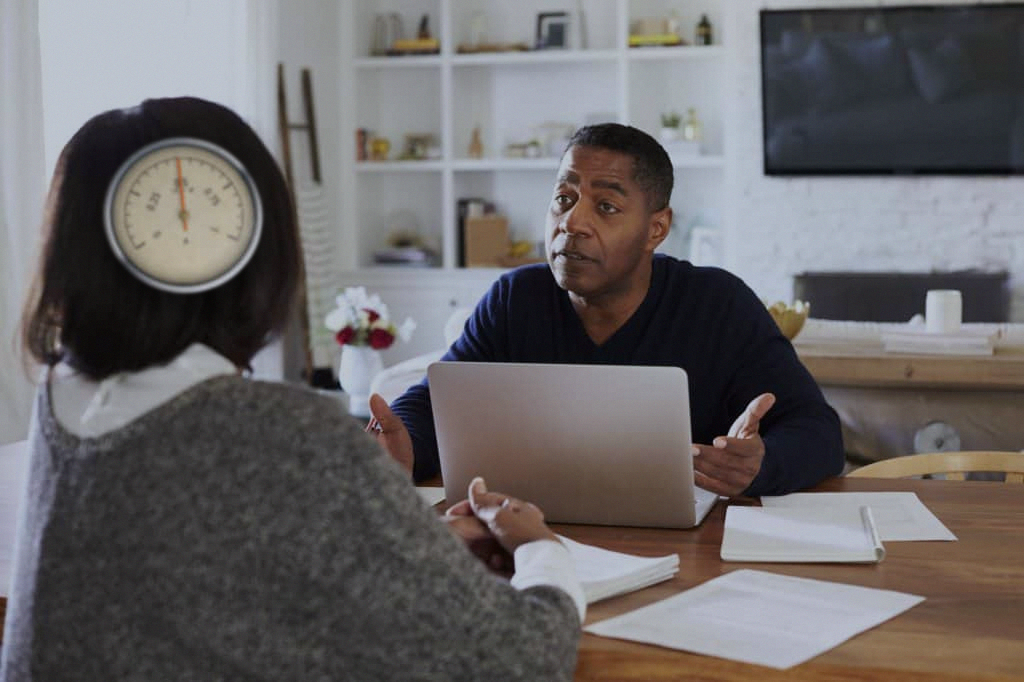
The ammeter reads 0.5 A
